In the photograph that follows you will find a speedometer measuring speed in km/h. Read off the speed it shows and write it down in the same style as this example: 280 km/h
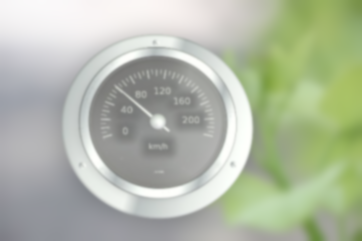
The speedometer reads 60 km/h
